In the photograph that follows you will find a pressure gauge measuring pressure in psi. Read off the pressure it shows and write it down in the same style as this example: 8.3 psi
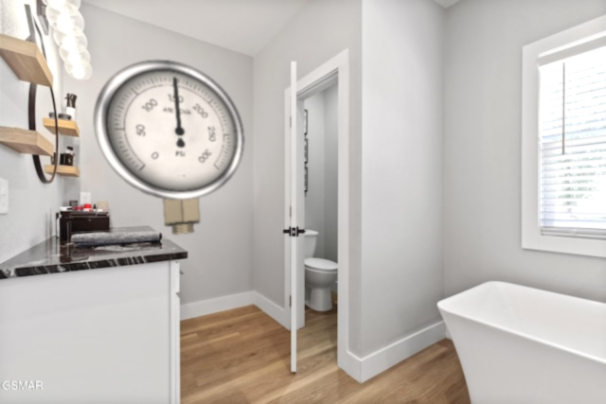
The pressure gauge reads 150 psi
